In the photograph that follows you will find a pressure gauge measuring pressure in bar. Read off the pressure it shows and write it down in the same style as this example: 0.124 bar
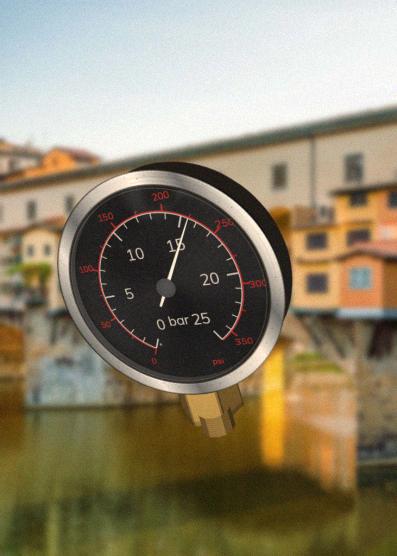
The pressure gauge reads 15.5 bar
